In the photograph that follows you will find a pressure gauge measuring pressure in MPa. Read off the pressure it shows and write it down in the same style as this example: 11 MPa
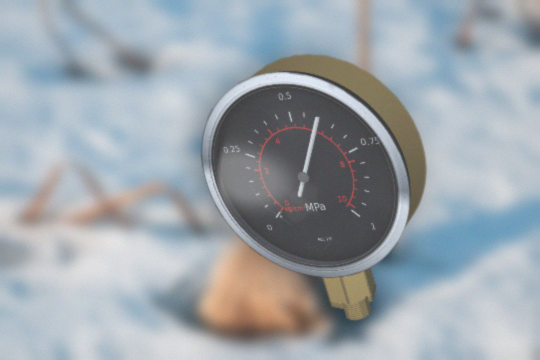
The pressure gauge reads 0.6 MPa
